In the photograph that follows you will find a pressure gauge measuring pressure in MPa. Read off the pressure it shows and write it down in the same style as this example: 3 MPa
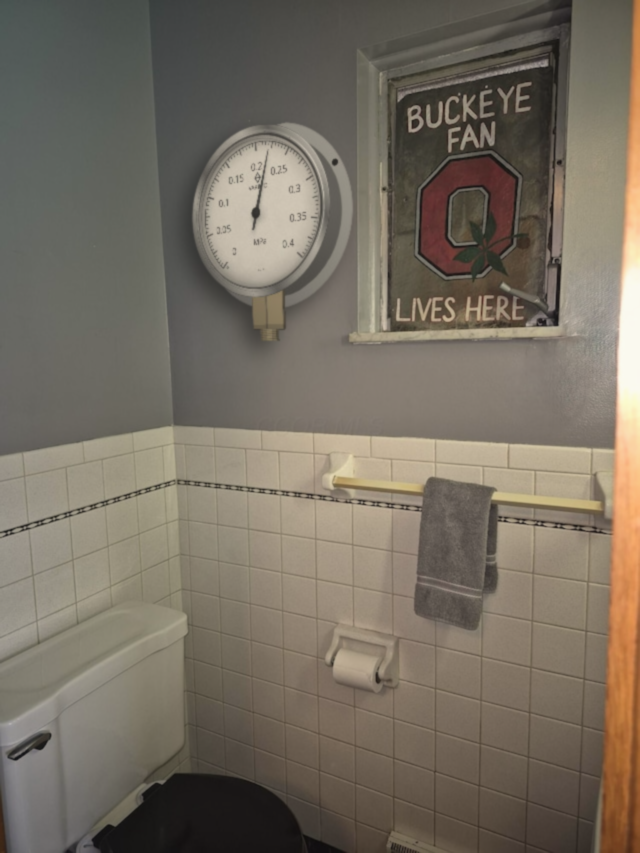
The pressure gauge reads 0.225 MPa
